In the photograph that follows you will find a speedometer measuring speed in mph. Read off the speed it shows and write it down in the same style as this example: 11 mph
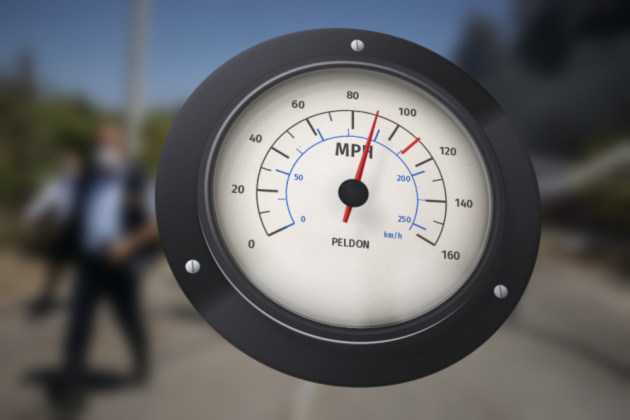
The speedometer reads 90 mph
